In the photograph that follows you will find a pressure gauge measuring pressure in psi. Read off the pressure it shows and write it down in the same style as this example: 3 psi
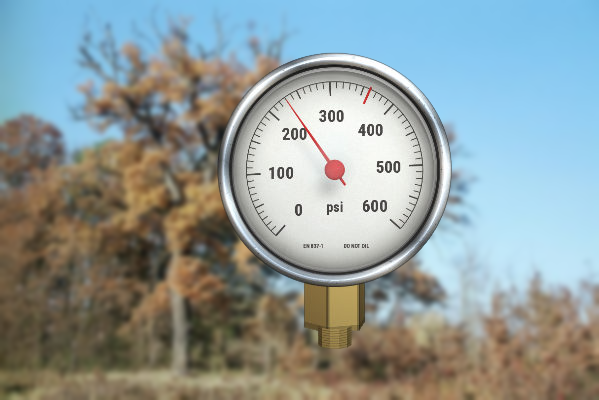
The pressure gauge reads 230 psi
